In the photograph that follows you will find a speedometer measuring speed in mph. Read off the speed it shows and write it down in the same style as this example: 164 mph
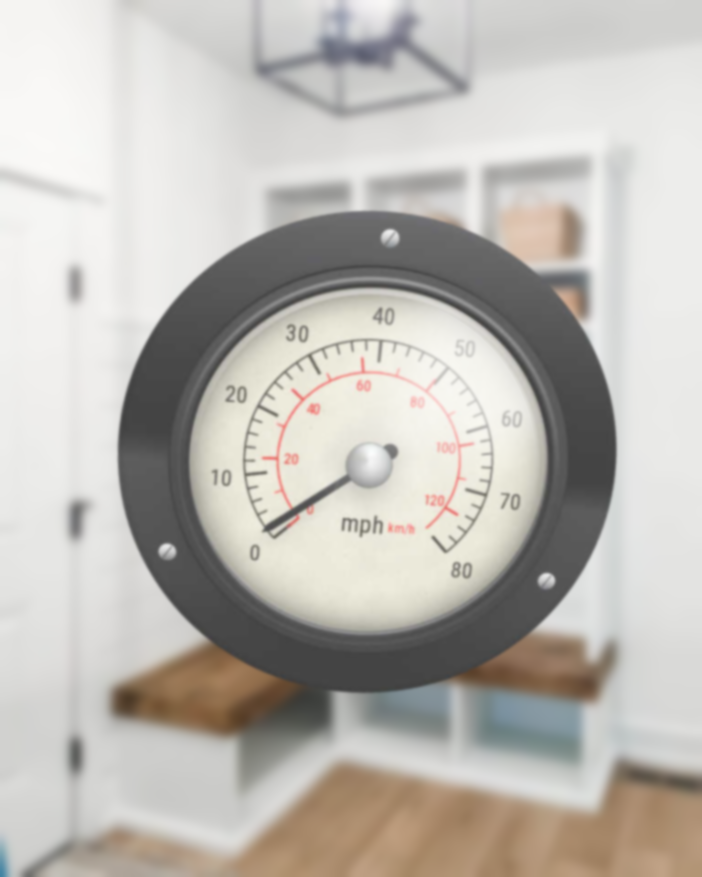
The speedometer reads 2 mph
